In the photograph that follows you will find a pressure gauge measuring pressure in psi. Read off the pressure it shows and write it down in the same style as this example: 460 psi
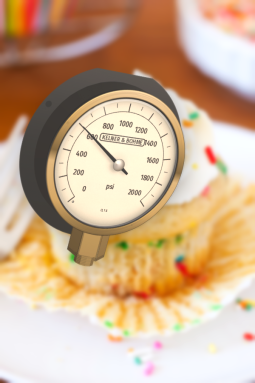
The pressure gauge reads 600 psi
